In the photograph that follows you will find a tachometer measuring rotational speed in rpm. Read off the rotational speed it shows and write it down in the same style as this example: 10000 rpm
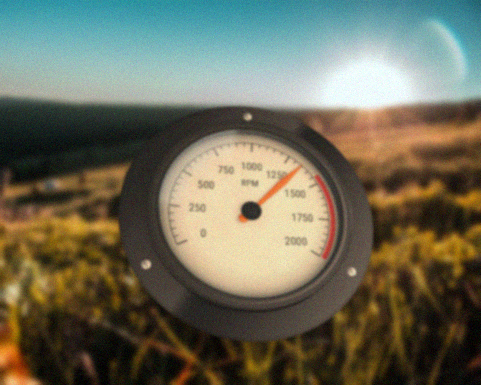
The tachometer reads 1350 rpm
